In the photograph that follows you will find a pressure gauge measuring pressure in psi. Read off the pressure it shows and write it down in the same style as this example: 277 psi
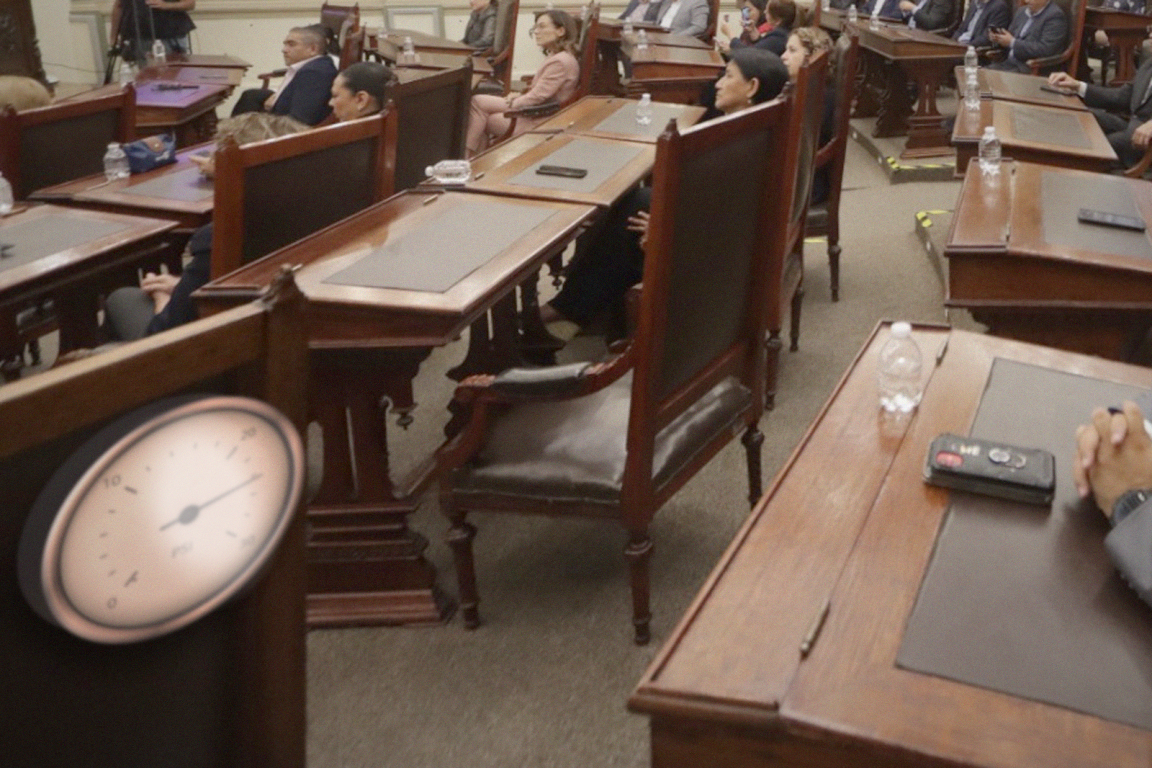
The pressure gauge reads 24 psi
